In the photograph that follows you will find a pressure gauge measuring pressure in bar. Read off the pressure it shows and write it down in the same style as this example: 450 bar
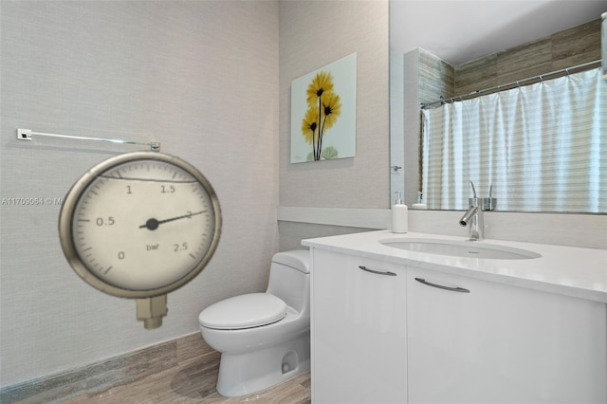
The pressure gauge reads 2 bar
